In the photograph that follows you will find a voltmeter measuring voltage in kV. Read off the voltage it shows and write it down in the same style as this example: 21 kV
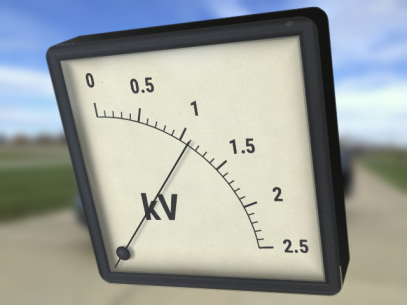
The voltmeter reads 1.1 kV
